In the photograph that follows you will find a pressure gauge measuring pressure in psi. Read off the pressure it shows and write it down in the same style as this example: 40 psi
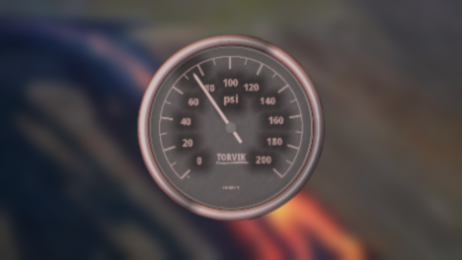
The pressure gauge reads 75 psi
